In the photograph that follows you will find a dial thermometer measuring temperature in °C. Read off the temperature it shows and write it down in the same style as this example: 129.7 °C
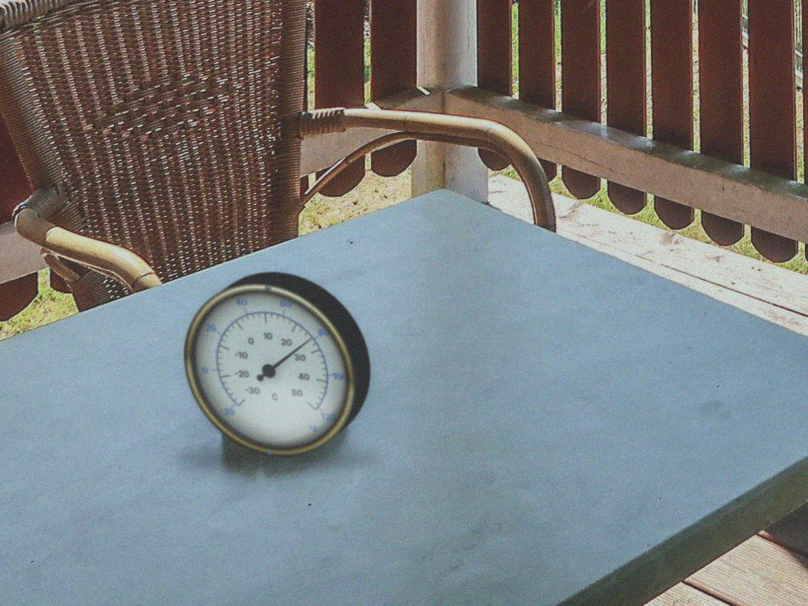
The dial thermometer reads 26 °C
